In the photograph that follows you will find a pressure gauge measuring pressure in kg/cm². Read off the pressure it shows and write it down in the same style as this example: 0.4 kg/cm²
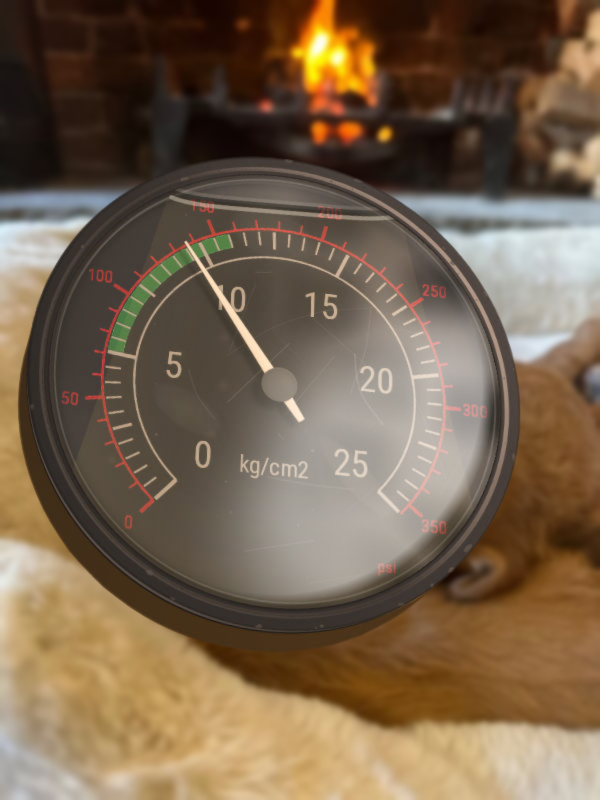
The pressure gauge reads 9.5 kg/cm²
